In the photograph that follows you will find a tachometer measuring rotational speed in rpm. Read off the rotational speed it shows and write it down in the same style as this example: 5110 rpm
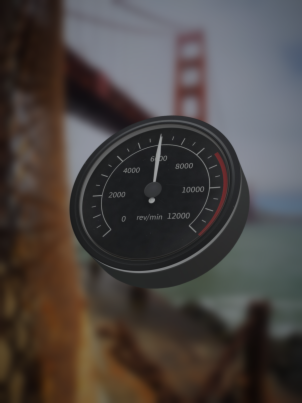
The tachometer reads 6000 rpm
